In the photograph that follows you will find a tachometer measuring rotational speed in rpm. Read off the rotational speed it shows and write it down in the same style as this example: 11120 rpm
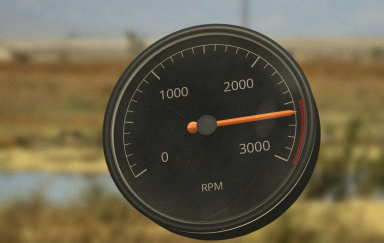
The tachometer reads 2600 rpm
